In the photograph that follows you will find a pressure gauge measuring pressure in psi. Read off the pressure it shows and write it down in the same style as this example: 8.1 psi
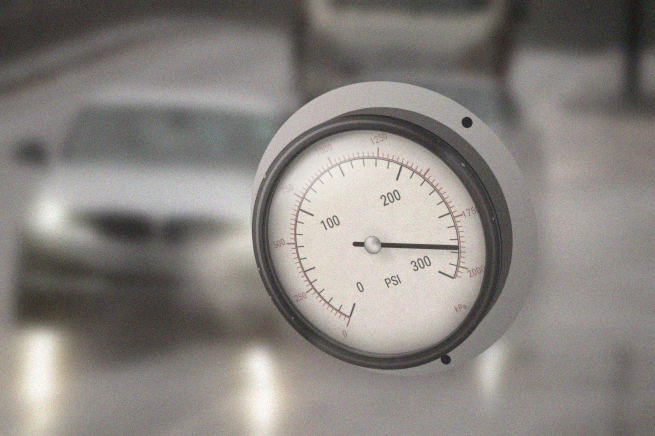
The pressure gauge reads 275 psi
